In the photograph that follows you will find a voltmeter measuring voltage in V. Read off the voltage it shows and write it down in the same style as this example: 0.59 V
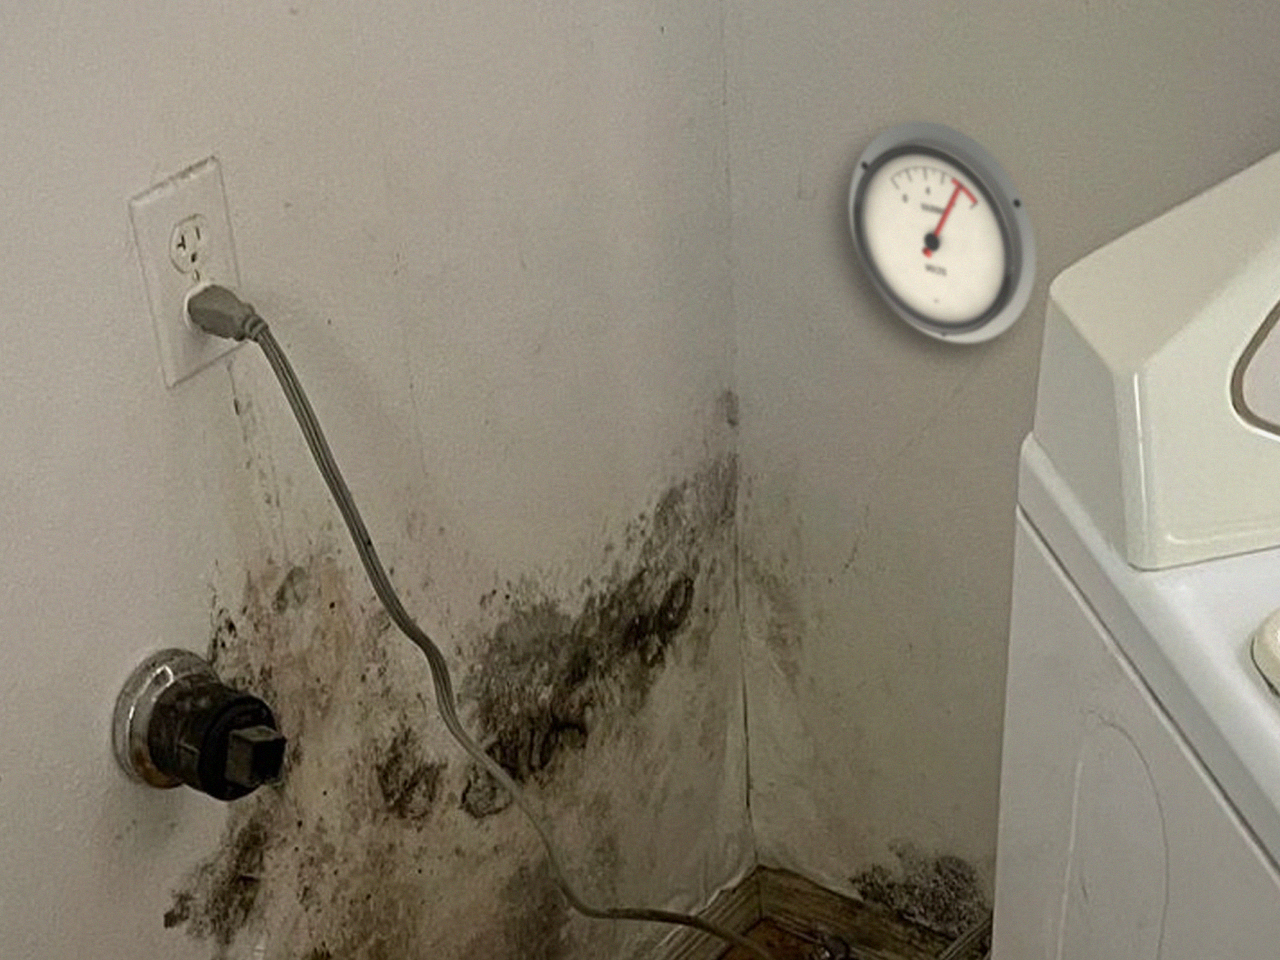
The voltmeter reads 8 V
